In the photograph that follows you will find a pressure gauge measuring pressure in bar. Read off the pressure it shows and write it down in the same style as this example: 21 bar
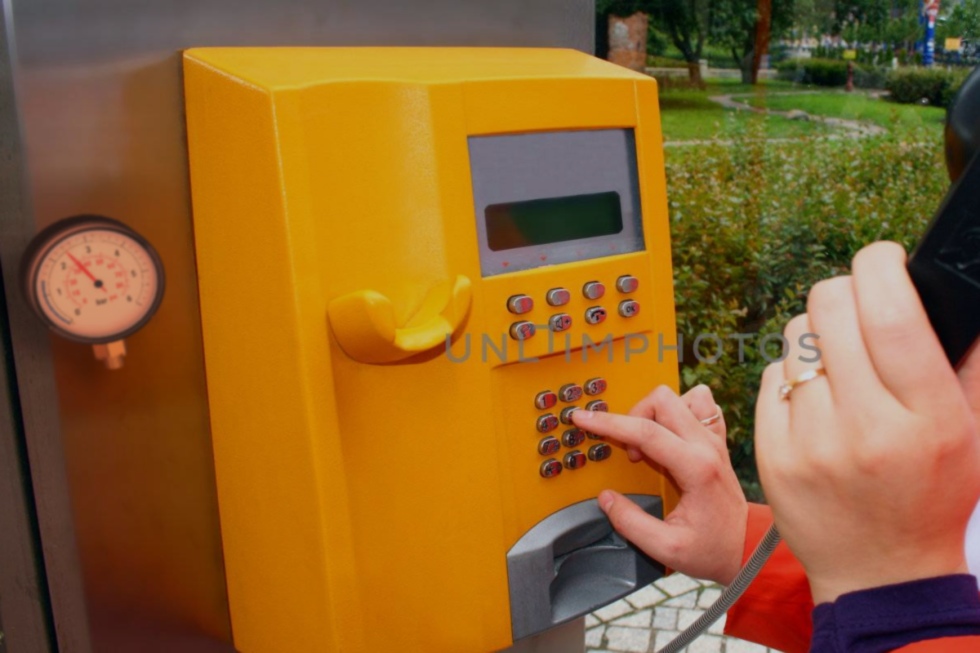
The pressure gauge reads 2.4 bar
